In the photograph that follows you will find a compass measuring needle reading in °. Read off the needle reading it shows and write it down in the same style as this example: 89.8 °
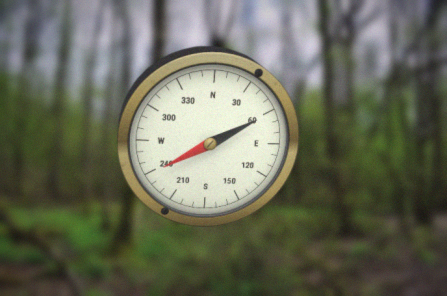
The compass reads 240 °
